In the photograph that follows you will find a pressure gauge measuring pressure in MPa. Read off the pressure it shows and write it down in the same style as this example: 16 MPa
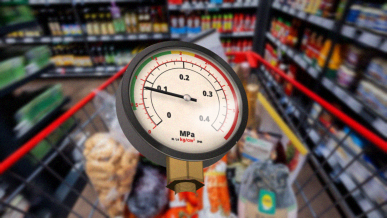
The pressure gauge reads 0.08 MPa
